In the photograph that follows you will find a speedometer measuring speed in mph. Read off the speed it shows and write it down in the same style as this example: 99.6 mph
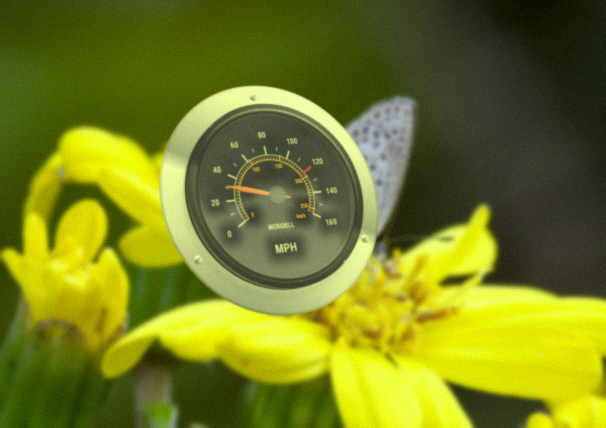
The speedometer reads 30 mph
